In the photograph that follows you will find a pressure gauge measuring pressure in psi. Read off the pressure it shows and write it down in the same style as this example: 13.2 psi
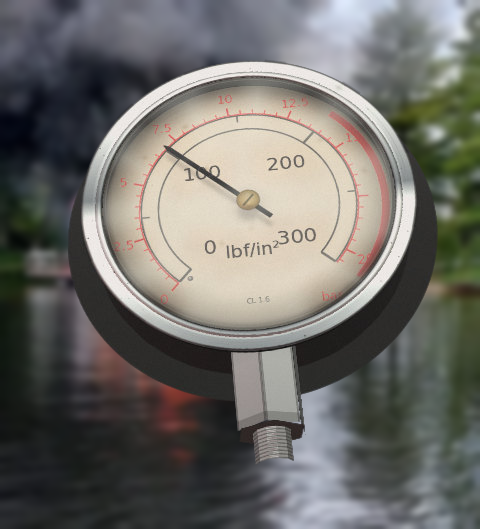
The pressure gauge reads 100 psi
